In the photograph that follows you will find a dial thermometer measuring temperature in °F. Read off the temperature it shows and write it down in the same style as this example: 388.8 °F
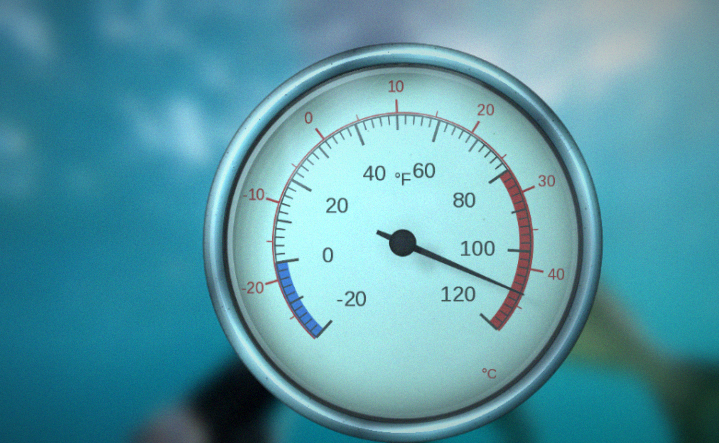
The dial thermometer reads 110 °F
